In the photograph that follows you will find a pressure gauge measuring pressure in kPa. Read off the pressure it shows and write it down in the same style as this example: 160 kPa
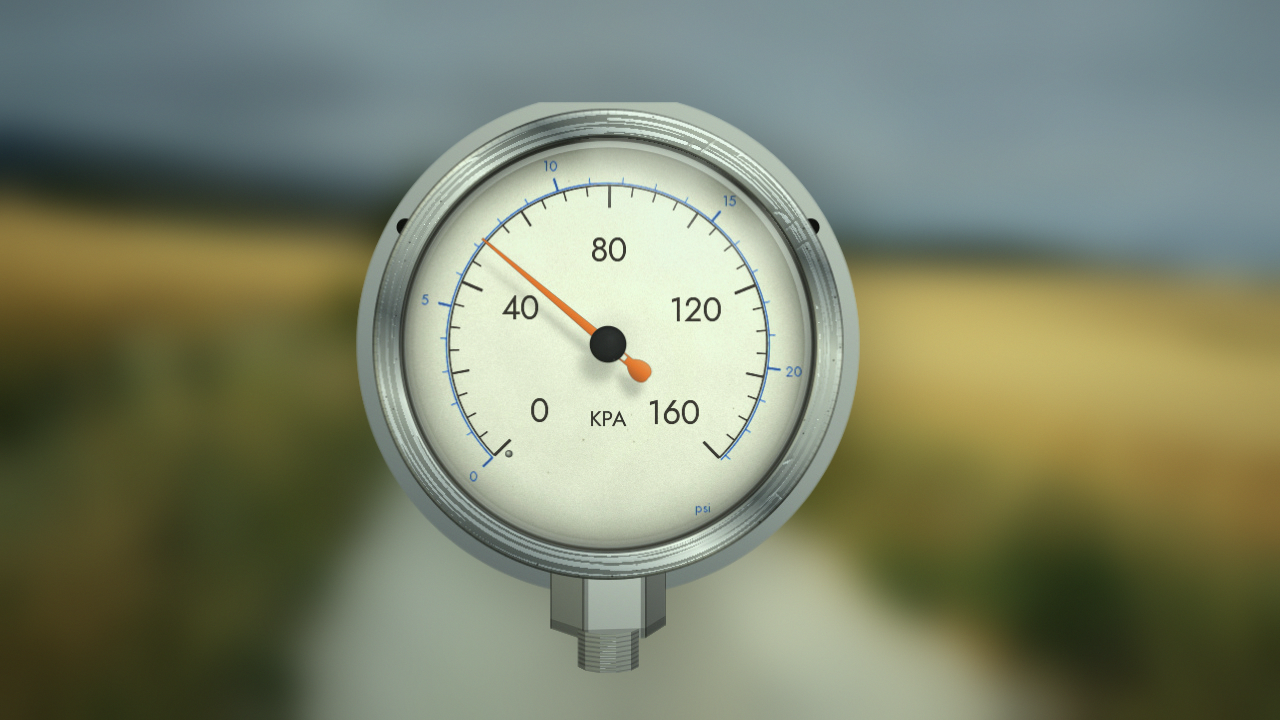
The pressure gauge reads 50 kPa
